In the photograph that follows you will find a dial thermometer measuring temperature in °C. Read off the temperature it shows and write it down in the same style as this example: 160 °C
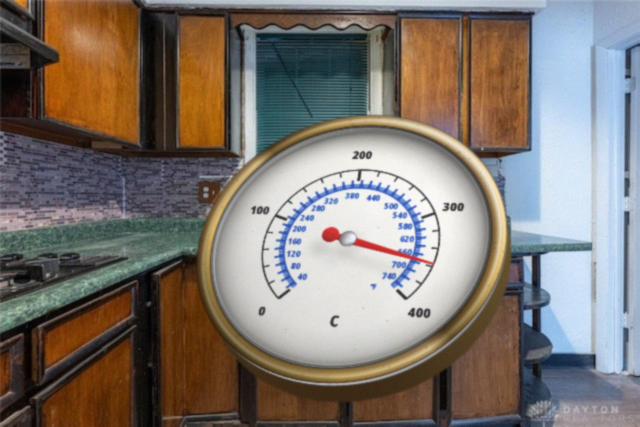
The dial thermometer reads 360 °C
